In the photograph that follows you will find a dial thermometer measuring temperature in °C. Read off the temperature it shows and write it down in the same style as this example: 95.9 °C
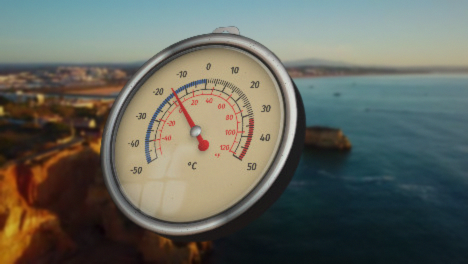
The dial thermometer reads -15 °C
